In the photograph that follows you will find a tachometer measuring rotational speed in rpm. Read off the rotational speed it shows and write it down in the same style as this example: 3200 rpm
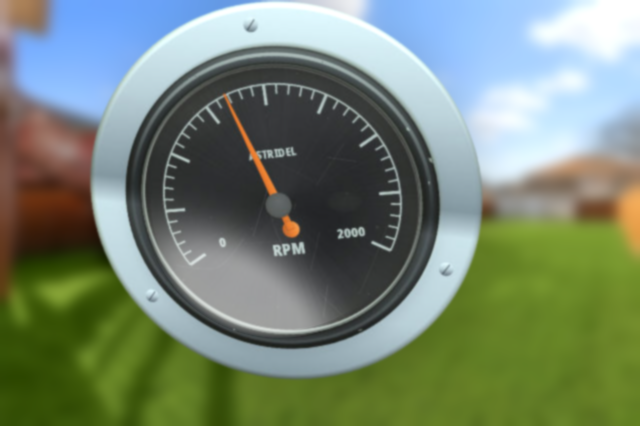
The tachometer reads 850 rpm
